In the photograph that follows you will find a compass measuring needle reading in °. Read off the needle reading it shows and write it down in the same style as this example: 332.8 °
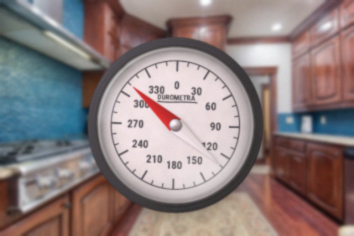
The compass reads 310 °
